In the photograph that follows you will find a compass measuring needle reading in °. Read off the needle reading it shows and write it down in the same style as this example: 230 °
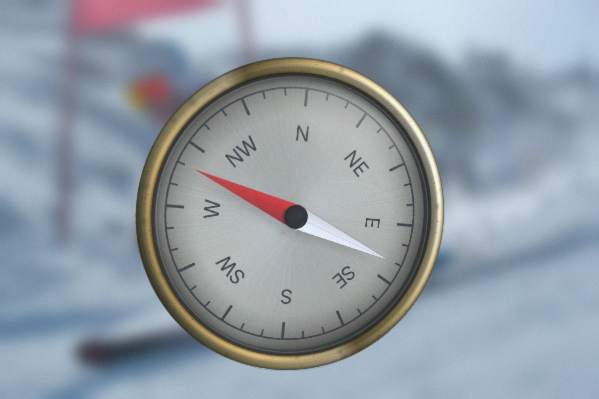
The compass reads 290 °
